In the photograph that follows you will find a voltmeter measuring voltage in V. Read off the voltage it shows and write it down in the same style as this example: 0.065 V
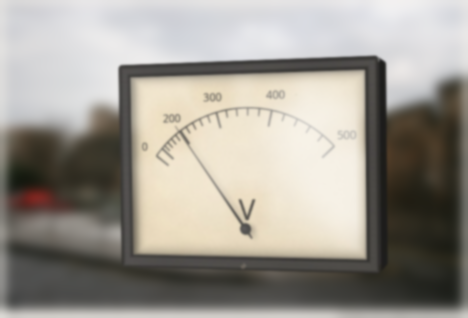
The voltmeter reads 200 V
